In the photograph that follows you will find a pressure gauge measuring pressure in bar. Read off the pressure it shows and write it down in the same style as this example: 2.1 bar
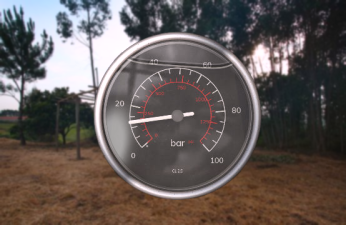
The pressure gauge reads 12.5 bar
